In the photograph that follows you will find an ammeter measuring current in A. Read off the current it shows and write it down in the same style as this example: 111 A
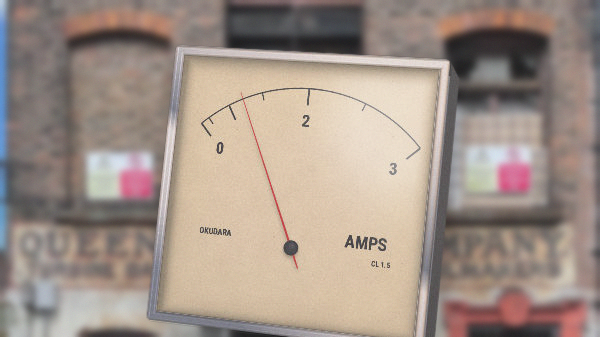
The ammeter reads 1.25 A
